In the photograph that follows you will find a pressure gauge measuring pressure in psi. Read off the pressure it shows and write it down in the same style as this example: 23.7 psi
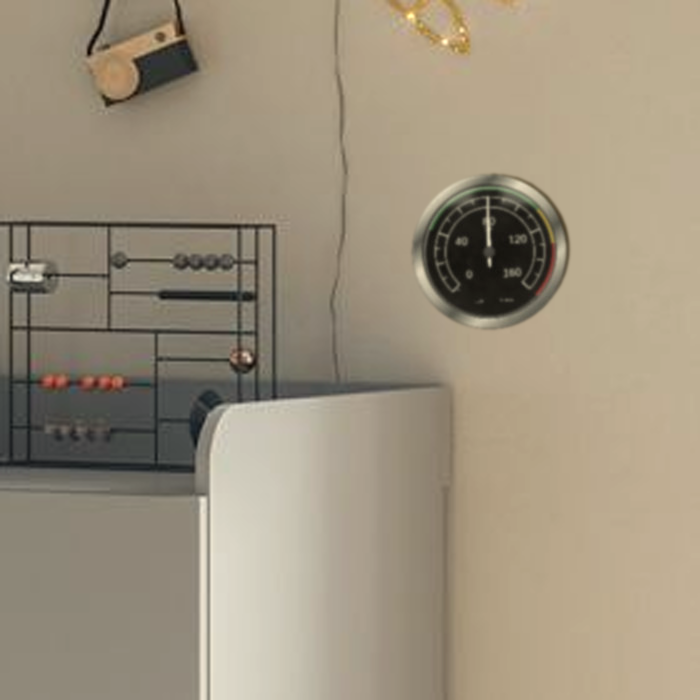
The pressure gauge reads 80 psi
